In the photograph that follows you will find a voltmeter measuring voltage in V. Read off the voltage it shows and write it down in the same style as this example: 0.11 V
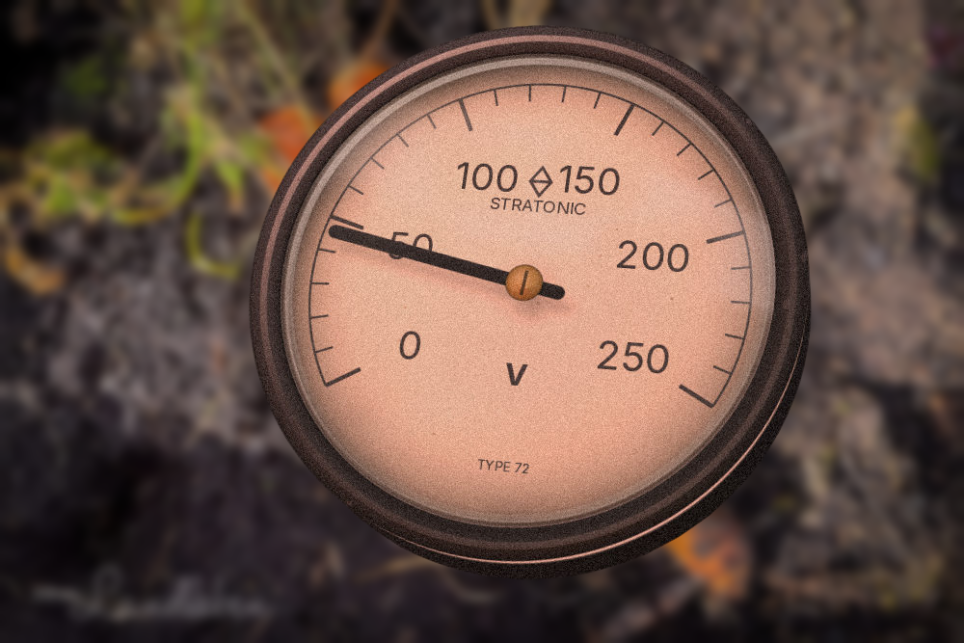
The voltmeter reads 45 V
